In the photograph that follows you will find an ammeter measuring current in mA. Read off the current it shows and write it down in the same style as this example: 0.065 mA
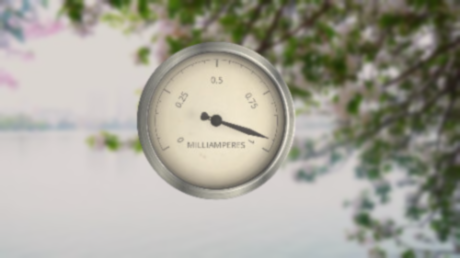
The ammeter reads 0.95 mA
